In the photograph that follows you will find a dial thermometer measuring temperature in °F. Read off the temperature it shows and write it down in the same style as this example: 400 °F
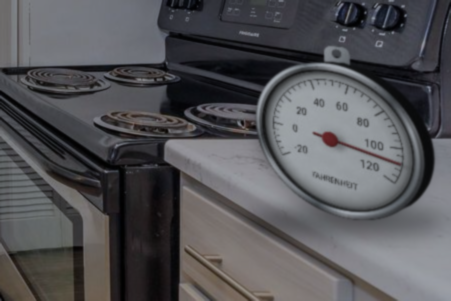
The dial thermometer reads 108 °F
